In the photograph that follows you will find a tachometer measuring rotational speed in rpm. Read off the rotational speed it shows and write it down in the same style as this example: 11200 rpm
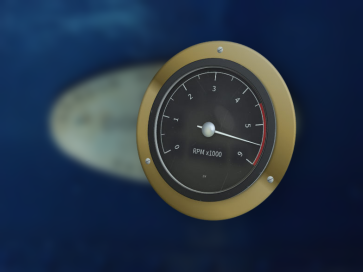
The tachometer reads 5500 rpm
